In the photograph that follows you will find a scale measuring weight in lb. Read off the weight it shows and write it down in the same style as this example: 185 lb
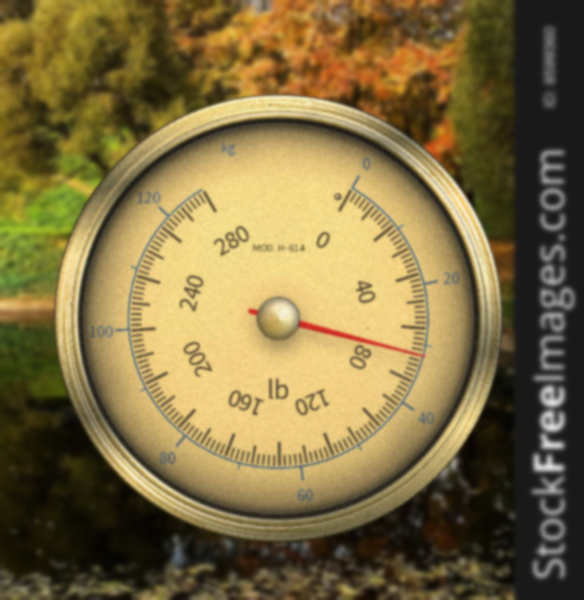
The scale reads 70 lb
